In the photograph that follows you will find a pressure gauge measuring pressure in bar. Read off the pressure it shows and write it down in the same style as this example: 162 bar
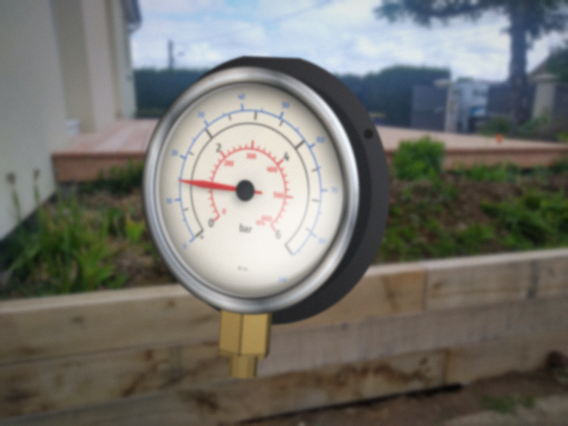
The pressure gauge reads 1 bar
